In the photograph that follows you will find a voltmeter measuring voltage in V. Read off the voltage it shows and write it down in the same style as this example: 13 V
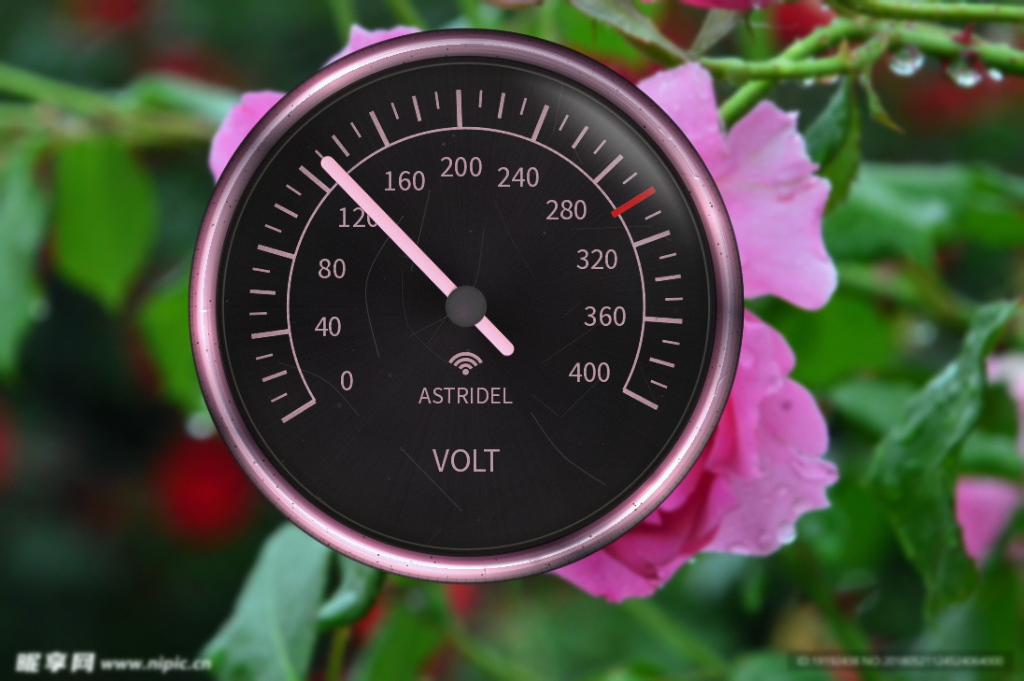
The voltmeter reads 130 V
